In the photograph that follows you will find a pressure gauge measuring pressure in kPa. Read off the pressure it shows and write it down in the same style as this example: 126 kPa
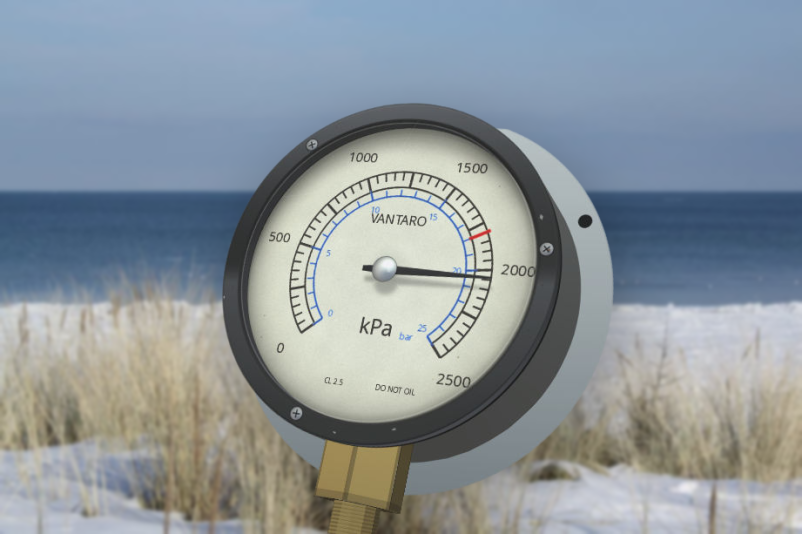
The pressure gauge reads 2050 kPa
